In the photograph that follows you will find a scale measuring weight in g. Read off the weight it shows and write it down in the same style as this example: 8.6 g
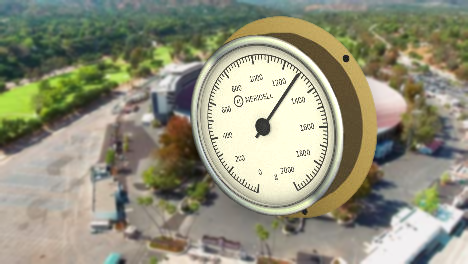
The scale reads 1300 g
